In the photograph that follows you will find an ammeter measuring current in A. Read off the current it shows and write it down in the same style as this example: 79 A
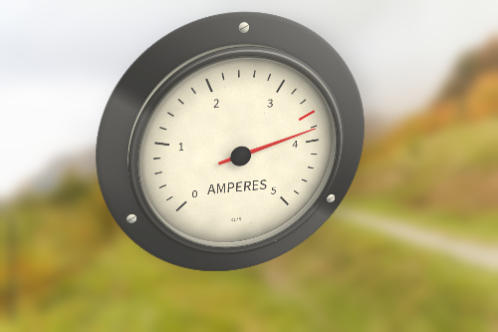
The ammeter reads 3.8 A
